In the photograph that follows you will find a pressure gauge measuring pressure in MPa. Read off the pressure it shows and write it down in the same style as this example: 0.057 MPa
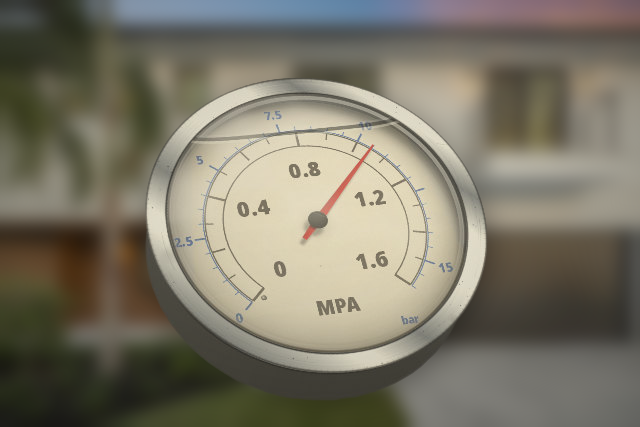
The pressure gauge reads 1.05 MPa
